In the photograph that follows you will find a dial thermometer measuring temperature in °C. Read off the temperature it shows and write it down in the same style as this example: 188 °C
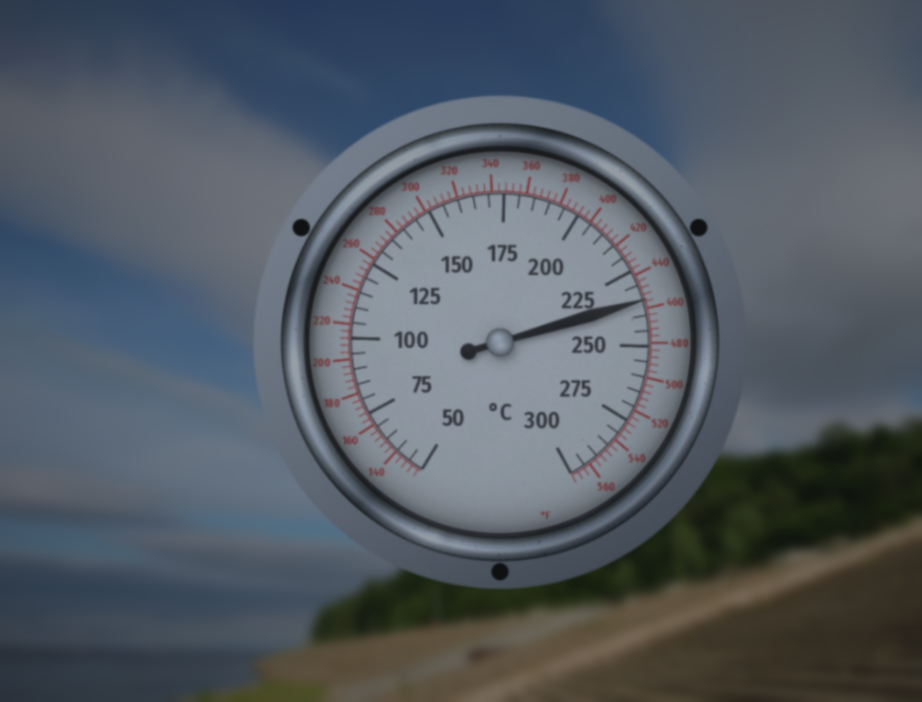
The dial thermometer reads 235 °C
